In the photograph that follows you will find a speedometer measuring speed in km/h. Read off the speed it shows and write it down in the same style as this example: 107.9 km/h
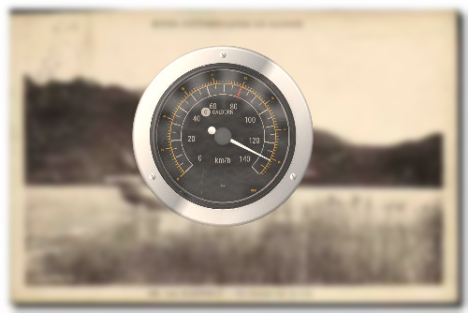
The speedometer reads 130 km/h
